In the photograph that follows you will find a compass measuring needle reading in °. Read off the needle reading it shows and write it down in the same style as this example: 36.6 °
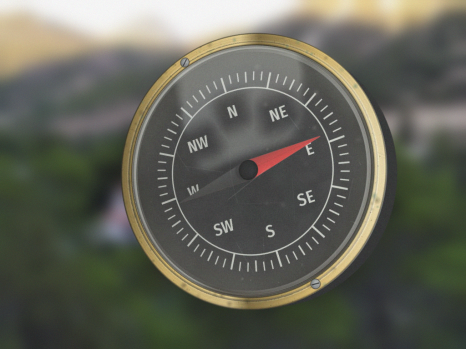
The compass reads 85 °
